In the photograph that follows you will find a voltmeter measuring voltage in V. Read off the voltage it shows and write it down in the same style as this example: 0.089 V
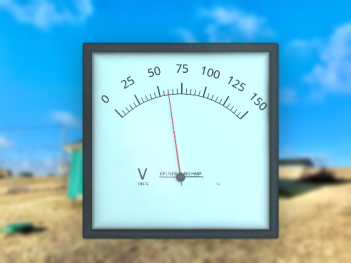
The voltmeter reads 60 V
